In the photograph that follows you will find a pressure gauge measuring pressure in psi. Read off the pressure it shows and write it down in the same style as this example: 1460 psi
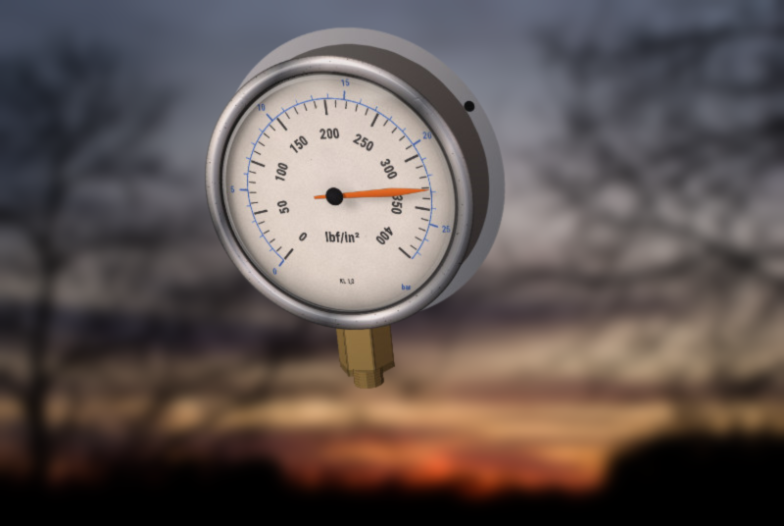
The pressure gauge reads 330 psi
